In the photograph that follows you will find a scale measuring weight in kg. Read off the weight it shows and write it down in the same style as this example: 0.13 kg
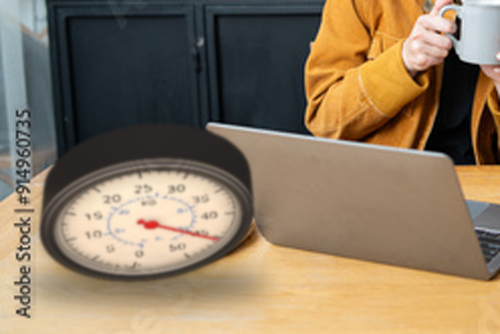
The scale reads 45 kg
